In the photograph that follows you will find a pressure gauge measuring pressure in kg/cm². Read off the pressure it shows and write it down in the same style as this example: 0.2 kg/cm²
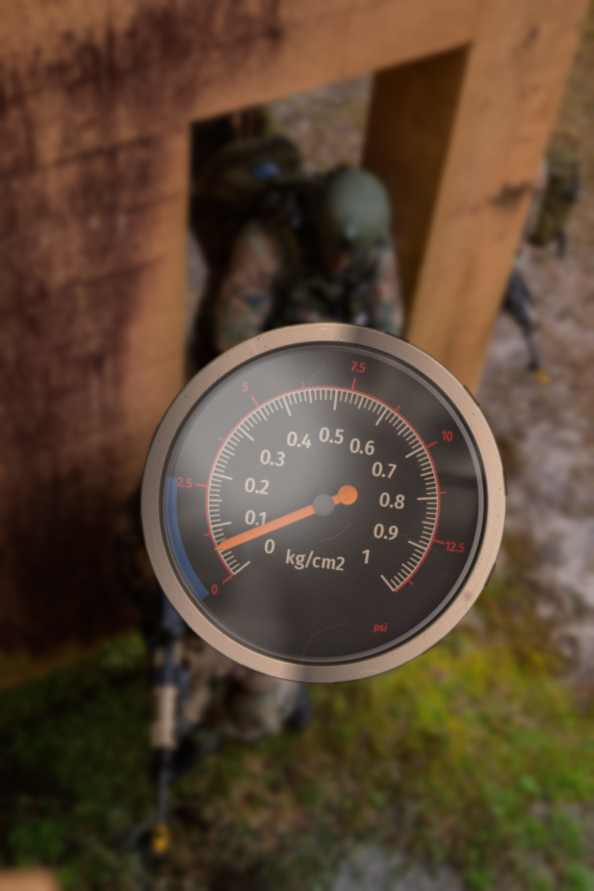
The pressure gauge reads 0.06 kg/cm²
